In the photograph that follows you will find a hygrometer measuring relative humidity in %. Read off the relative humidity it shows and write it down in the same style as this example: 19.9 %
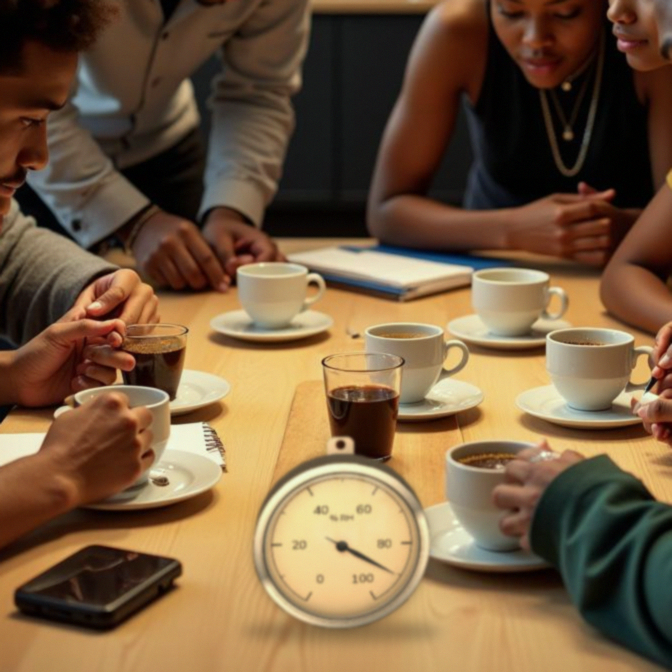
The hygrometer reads 90 %
